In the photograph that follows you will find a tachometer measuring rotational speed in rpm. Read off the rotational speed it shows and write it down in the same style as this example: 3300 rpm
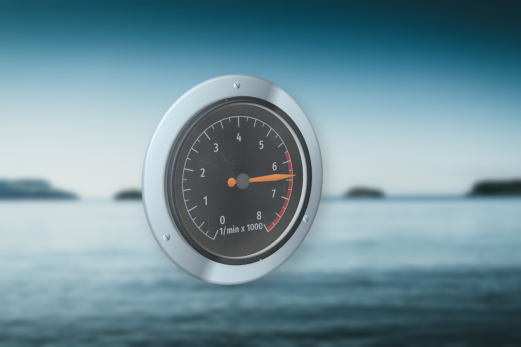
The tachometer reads 6375 rpm
